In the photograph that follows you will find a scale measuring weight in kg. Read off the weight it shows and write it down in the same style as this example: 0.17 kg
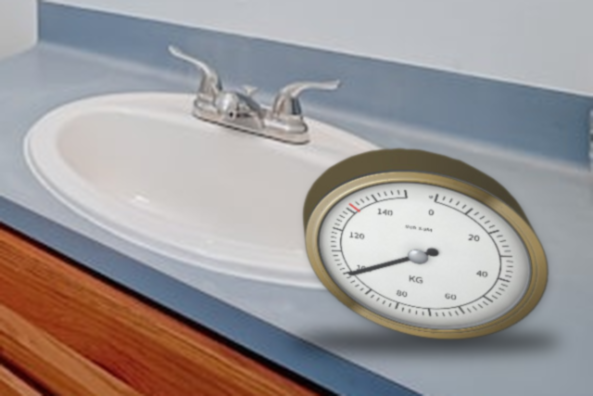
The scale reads 100 kg
